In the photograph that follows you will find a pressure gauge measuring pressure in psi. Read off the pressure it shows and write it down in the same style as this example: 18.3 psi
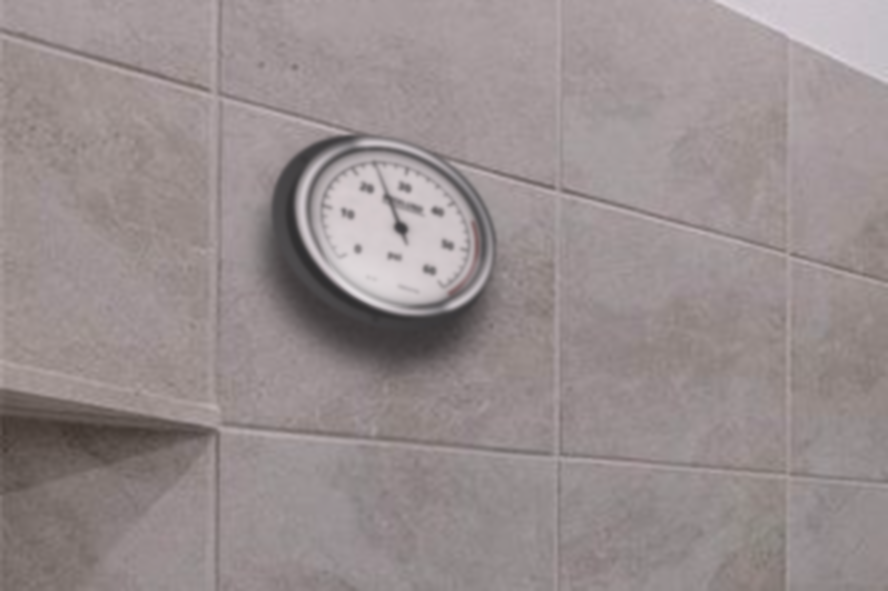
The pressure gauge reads 24 psi
